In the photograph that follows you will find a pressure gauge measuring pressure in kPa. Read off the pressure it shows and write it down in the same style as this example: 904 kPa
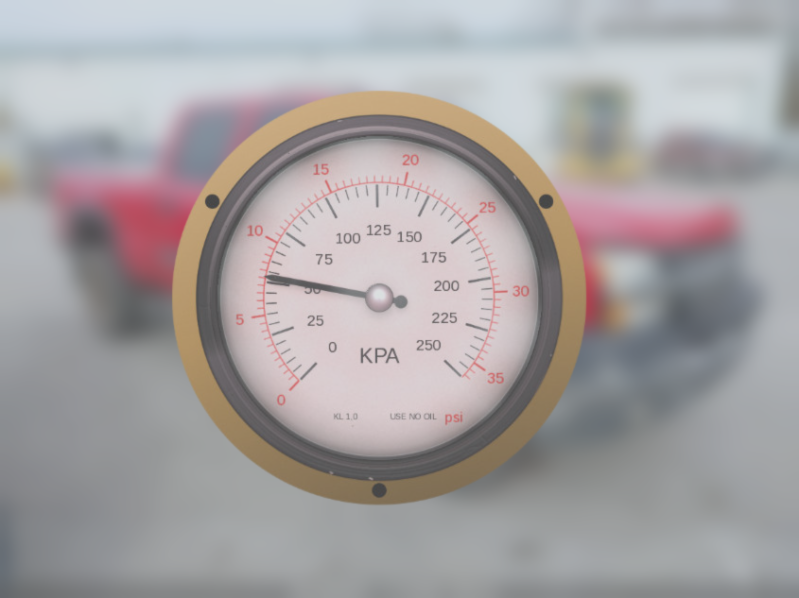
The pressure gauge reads 52.5 kPa
